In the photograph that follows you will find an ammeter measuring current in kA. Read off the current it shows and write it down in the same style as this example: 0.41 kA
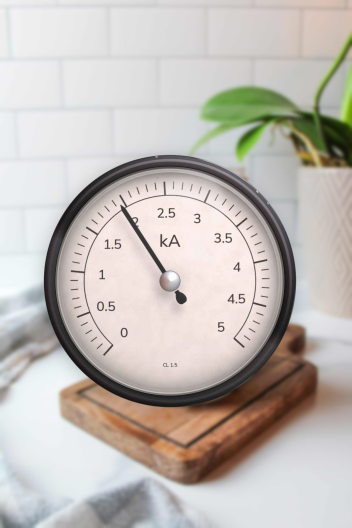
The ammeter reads 1.95 kA
